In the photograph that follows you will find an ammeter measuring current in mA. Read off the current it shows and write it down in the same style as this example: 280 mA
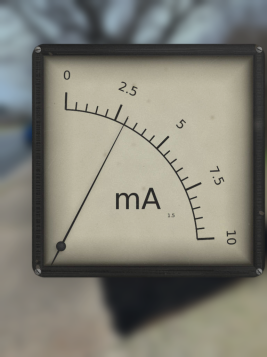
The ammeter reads 3 mA
